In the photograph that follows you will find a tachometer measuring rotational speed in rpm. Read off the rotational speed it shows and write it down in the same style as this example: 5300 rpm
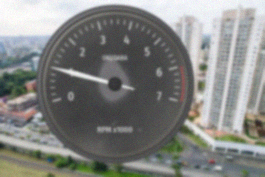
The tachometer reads 1000 rpm
